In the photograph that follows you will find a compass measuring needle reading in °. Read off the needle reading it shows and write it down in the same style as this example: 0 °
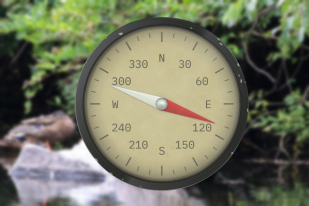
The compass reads 110 °
